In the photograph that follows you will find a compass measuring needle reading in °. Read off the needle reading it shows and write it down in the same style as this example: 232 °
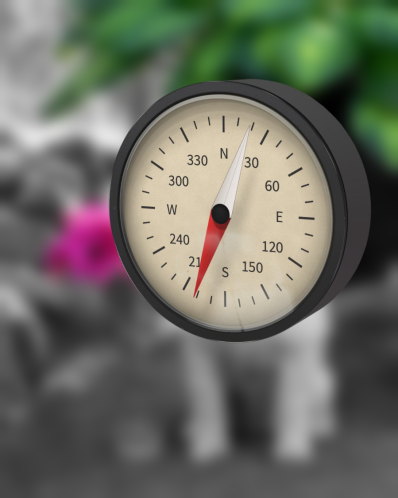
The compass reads 200 °
